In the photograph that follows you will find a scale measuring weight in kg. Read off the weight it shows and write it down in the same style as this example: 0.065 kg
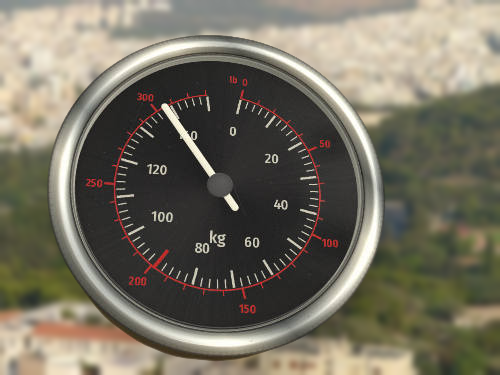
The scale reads 138 kg
